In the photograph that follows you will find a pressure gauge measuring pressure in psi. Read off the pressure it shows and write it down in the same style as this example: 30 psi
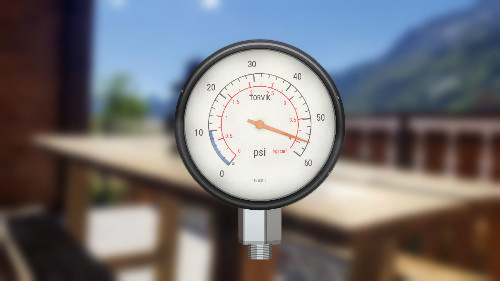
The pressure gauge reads 56 psi
